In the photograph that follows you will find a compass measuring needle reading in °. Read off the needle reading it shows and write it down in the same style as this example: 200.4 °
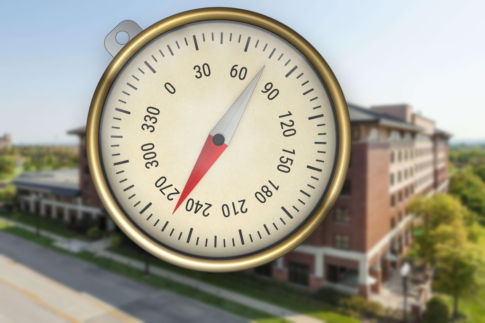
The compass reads 255 °
